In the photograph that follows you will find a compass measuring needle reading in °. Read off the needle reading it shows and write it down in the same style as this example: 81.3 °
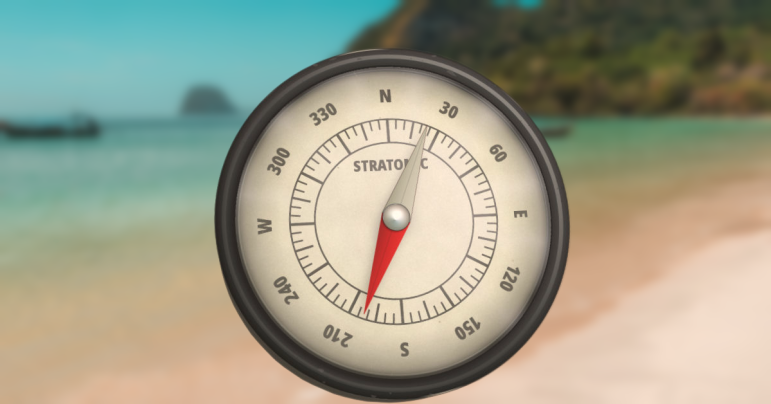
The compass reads 202.5 °
